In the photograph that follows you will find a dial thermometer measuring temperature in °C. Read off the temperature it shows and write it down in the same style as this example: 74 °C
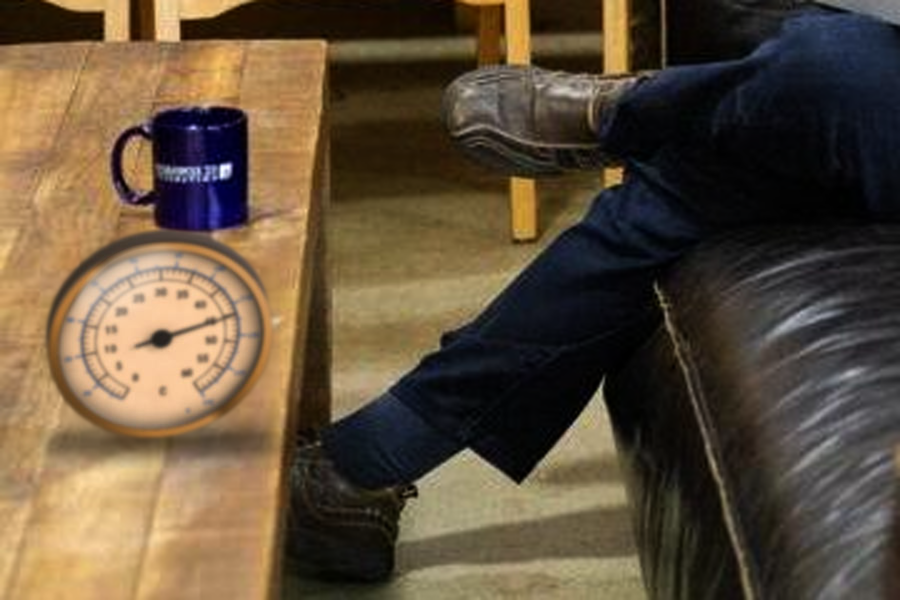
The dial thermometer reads 45 °C
